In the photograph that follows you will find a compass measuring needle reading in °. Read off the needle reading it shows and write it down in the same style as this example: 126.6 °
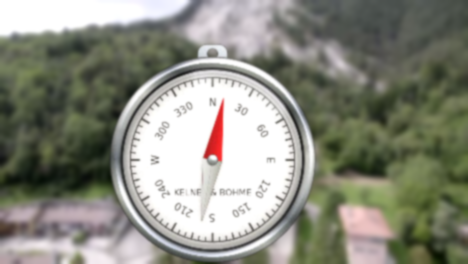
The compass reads 10 °
